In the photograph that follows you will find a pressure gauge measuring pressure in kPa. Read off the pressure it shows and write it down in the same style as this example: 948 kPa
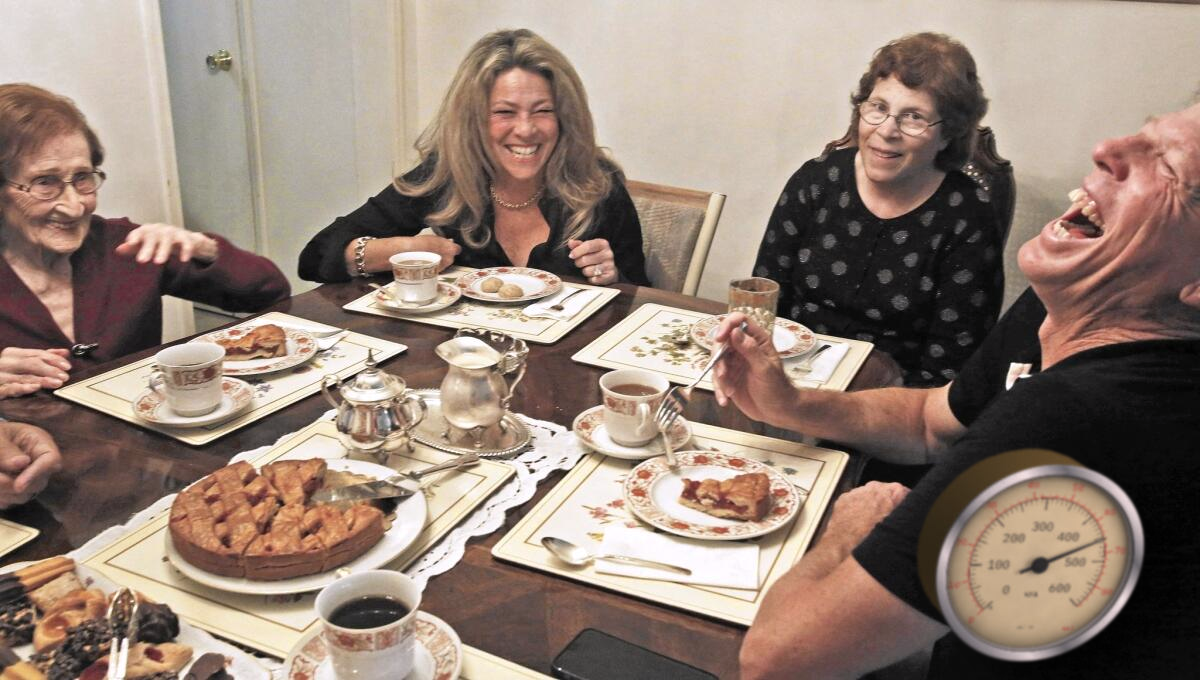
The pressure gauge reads 450 kPa
